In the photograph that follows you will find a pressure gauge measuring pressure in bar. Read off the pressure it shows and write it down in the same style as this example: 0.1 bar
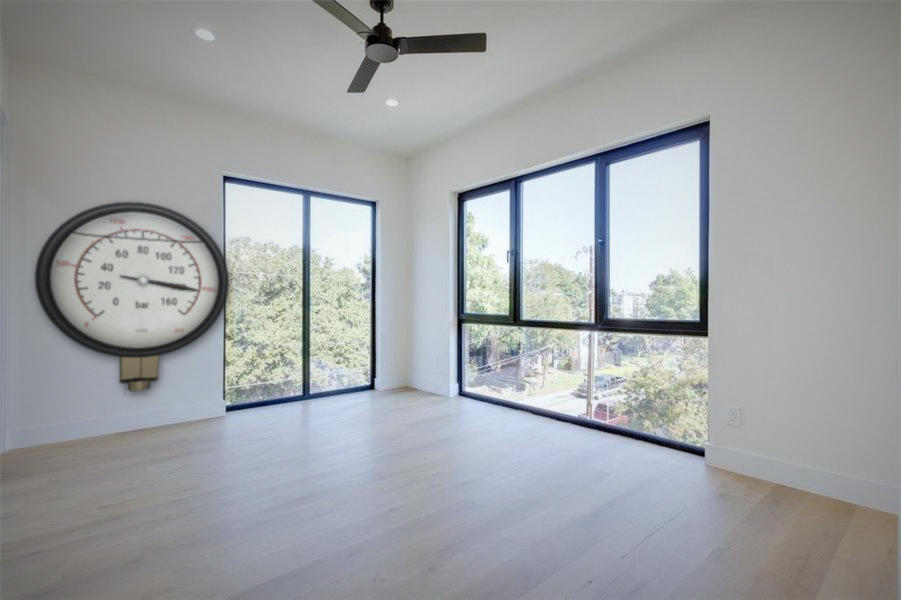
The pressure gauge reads 140 bar
